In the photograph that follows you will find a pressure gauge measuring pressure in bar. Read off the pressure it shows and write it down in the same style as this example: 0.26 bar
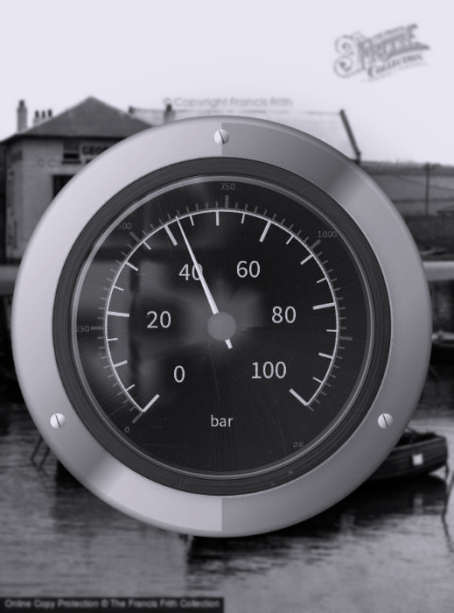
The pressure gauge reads 42.5 bar
